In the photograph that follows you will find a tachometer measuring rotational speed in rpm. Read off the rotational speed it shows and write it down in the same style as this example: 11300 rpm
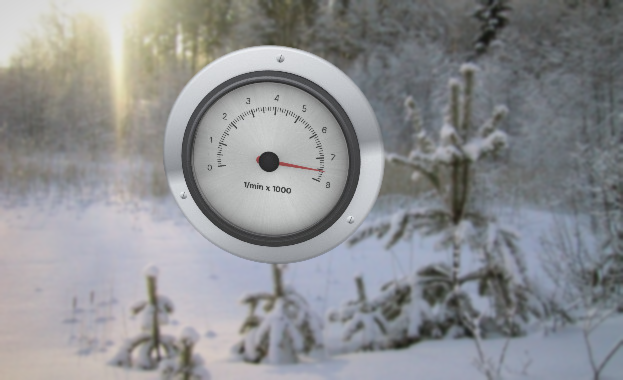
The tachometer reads 7500 rpm
